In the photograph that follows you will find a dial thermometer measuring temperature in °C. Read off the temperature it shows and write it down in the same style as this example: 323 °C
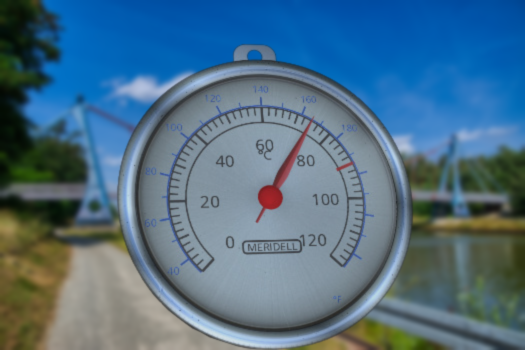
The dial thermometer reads 74 °C
